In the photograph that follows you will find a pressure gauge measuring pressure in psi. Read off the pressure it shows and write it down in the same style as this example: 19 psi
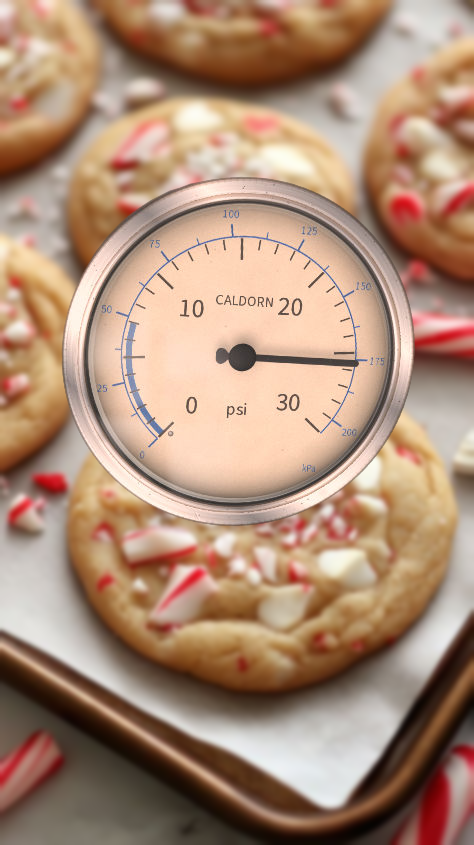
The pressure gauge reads 25.5 psi
